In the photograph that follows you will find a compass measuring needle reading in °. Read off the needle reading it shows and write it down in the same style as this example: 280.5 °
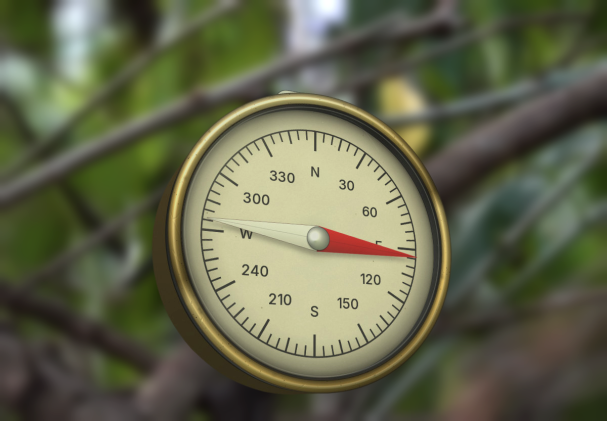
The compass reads 95 °
